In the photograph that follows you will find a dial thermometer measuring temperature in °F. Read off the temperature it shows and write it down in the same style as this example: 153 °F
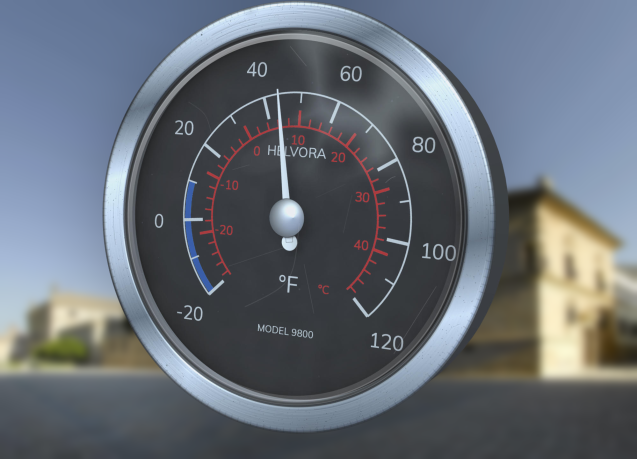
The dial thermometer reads 45 °F
